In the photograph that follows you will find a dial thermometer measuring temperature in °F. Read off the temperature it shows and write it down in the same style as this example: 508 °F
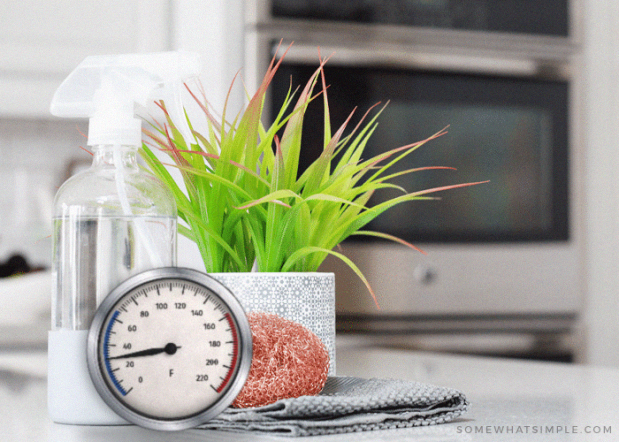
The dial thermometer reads 30 °F
